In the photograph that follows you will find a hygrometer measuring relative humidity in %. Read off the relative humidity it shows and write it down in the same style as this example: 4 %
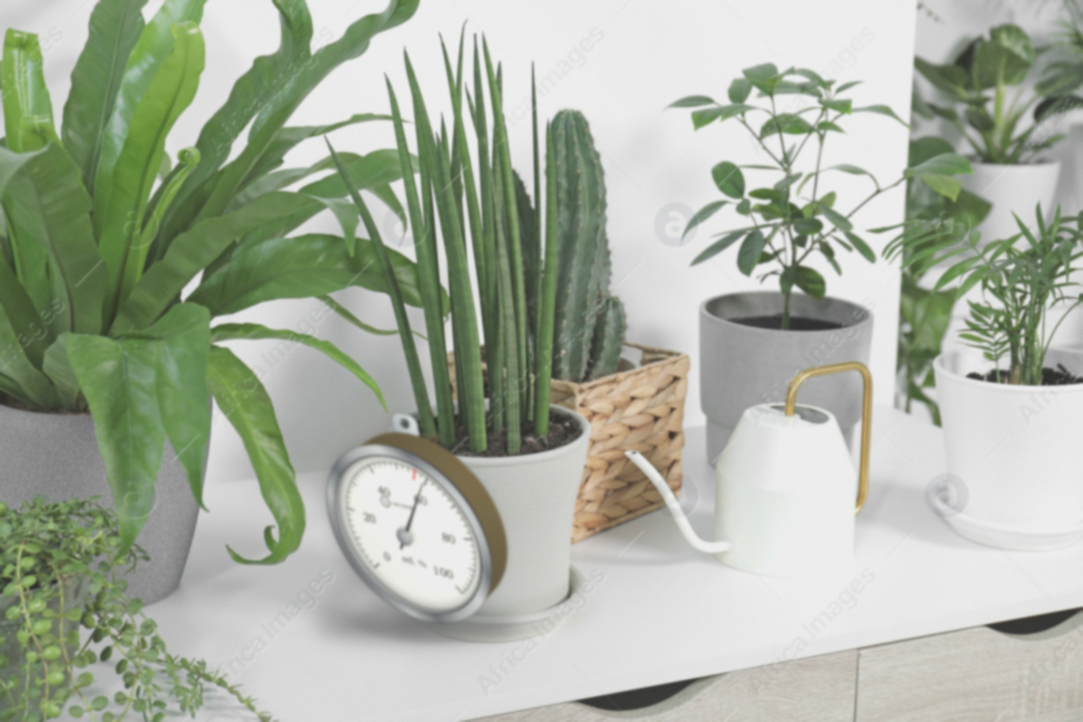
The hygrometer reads 60 %
